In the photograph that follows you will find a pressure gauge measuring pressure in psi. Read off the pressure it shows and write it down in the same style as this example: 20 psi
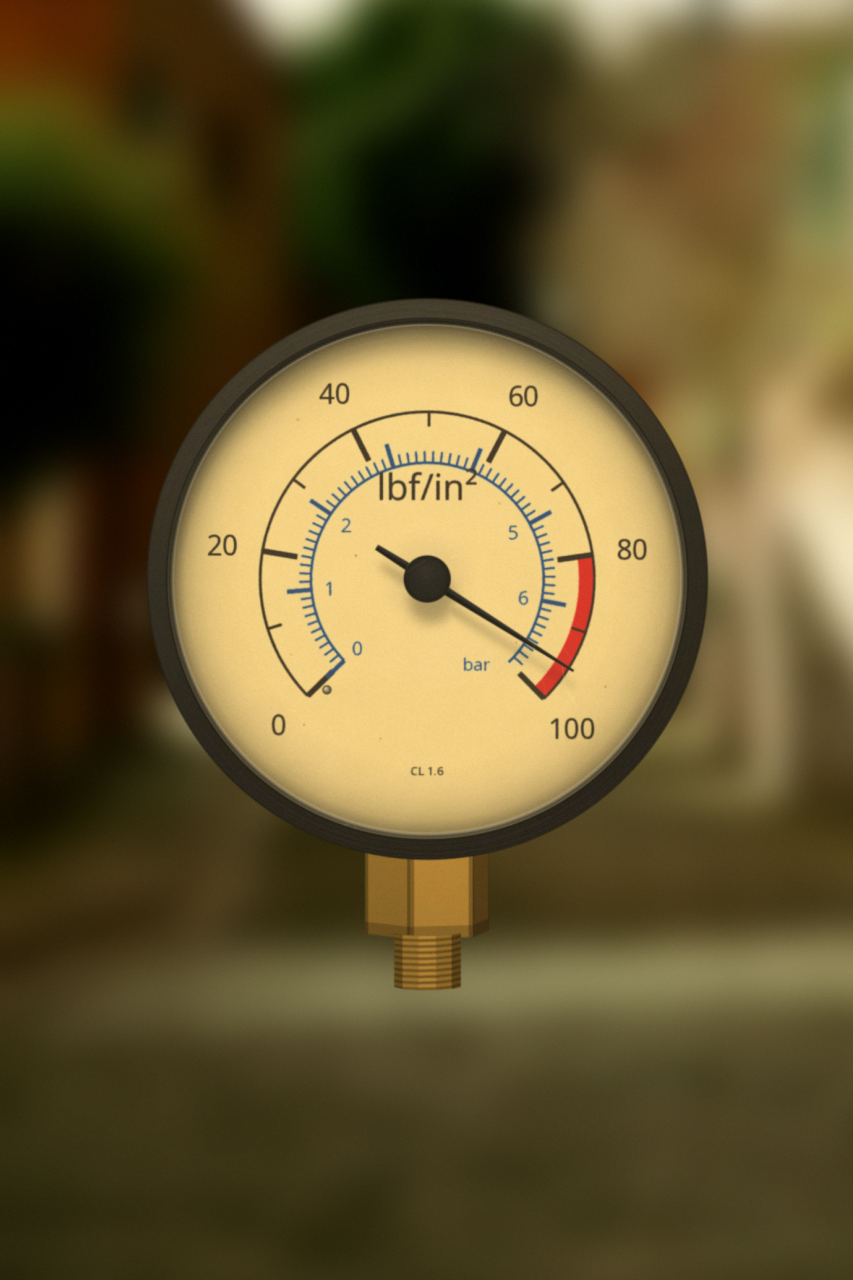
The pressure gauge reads 95 psi
